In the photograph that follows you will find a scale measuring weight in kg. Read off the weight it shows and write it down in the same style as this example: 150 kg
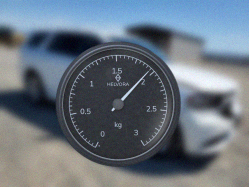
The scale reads 1.95 kg
